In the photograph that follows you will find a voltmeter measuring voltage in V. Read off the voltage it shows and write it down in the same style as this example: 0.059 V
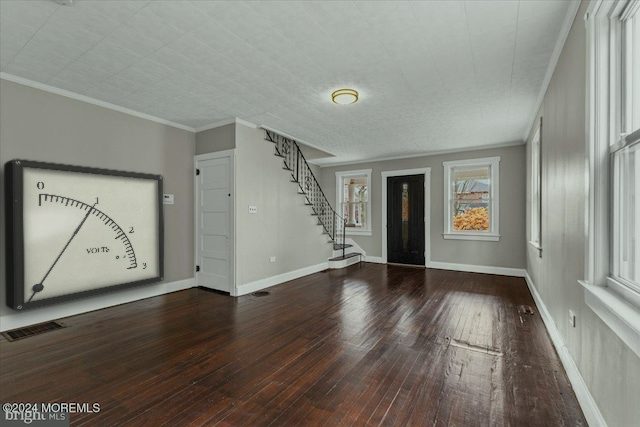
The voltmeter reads 1 V
